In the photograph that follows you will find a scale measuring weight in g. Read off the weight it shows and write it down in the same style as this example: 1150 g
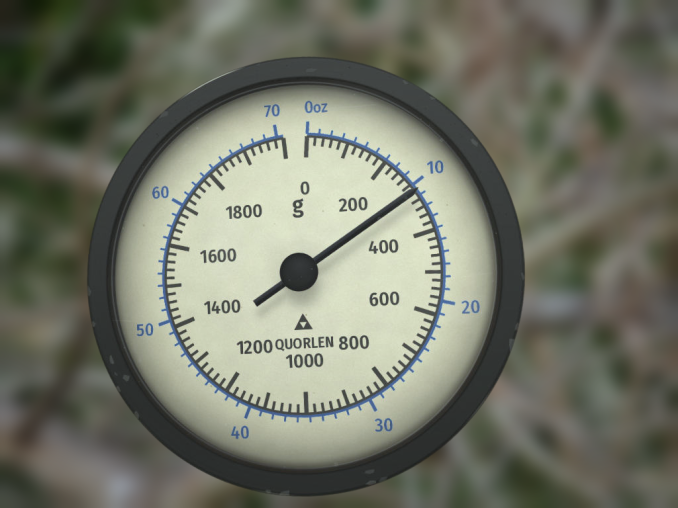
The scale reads 300 g
